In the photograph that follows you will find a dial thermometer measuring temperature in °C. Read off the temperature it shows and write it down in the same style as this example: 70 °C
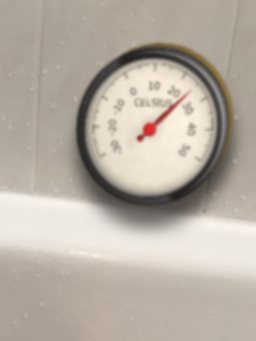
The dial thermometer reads 25 °C
